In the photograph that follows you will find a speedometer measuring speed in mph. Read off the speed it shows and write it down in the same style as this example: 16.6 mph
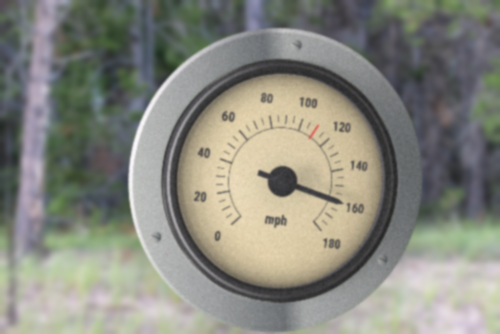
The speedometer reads 160 mph
